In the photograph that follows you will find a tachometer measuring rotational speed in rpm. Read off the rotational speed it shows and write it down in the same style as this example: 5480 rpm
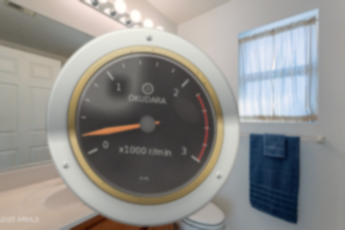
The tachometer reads 200 rpm
